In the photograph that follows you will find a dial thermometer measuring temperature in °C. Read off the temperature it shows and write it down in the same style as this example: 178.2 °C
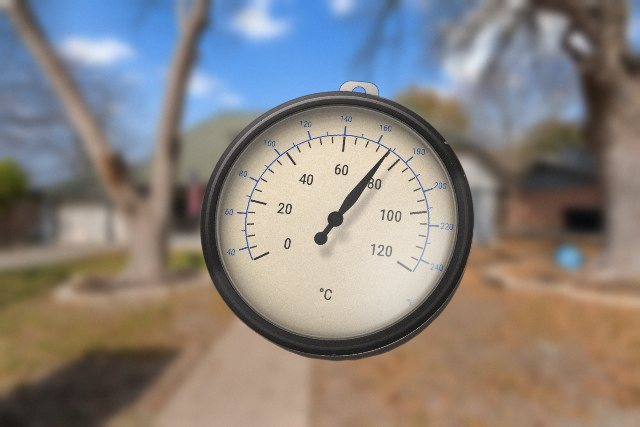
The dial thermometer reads 76 °C
